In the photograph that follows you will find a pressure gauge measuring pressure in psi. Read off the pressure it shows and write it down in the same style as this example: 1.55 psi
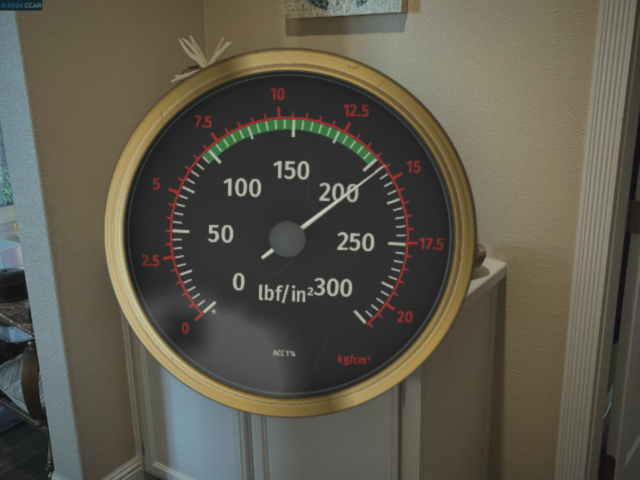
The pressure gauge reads 205 psi
